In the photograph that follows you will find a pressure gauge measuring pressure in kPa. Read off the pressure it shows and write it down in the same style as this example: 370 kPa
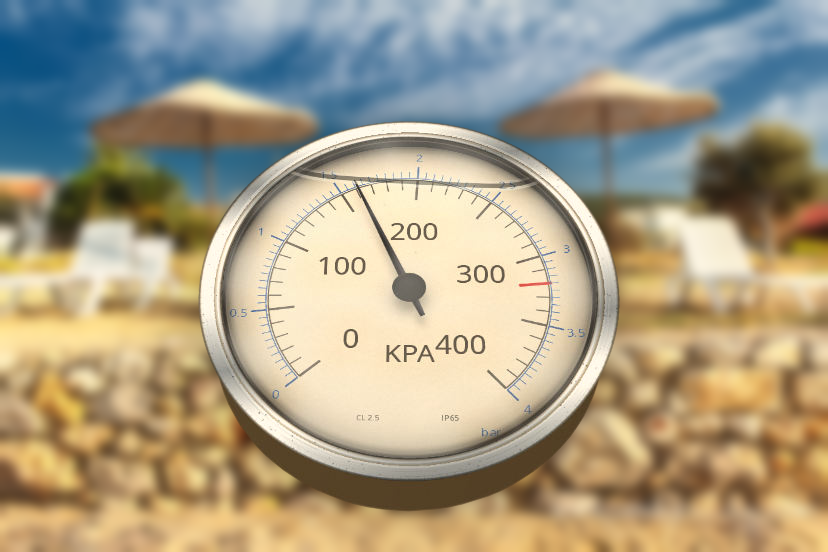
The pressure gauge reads 160 kPa
